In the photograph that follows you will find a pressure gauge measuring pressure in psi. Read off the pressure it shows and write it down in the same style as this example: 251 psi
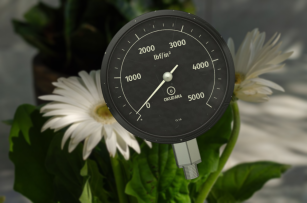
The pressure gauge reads 100 psi
